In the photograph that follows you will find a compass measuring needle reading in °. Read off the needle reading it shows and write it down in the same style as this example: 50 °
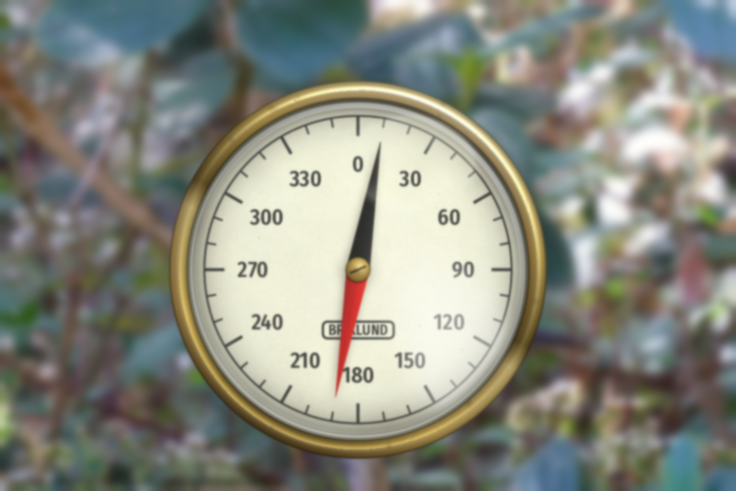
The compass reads 190 °
